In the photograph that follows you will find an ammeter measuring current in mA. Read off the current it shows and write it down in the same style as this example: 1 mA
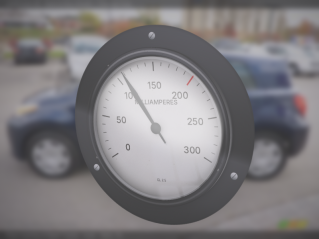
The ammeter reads 110 mA
